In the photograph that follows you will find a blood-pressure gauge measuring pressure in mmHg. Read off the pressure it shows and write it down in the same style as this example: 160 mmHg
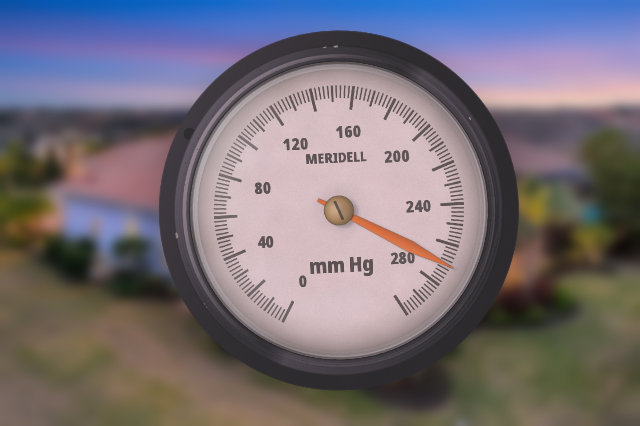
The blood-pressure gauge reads 270 mmHg
